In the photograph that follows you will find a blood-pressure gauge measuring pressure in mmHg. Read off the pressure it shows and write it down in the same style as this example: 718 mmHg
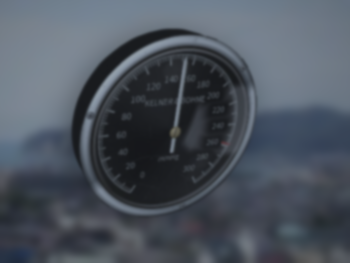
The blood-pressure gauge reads 150 mmHg
